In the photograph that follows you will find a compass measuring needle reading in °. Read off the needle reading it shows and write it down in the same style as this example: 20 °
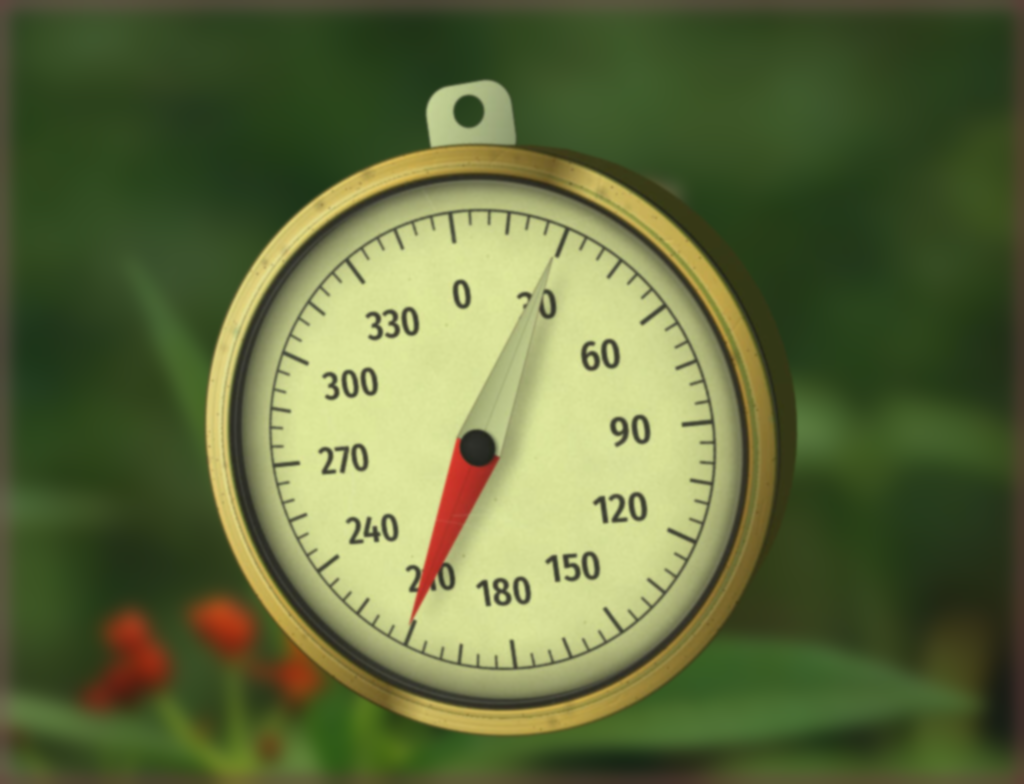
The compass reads 210 °
